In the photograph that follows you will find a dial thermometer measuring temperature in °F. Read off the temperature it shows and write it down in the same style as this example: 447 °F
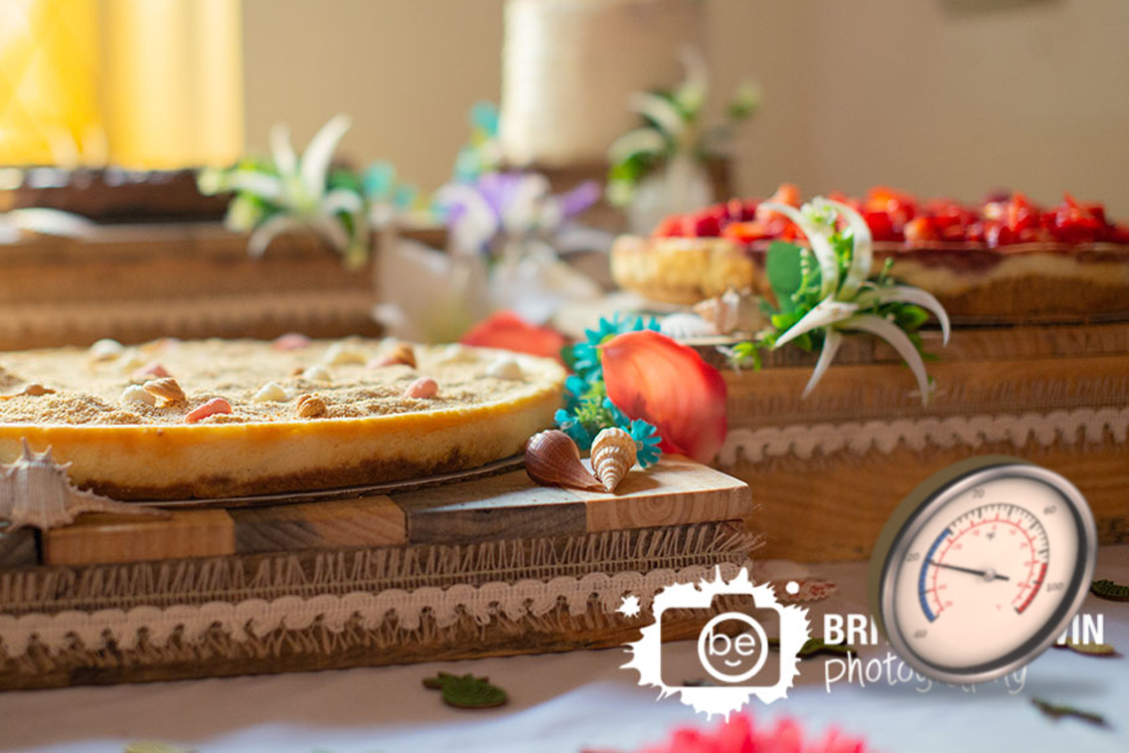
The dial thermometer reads -20 °F
